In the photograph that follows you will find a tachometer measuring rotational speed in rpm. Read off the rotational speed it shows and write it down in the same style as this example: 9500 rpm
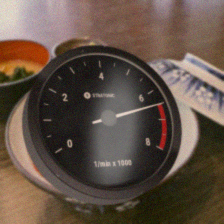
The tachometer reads 6500 rpm
